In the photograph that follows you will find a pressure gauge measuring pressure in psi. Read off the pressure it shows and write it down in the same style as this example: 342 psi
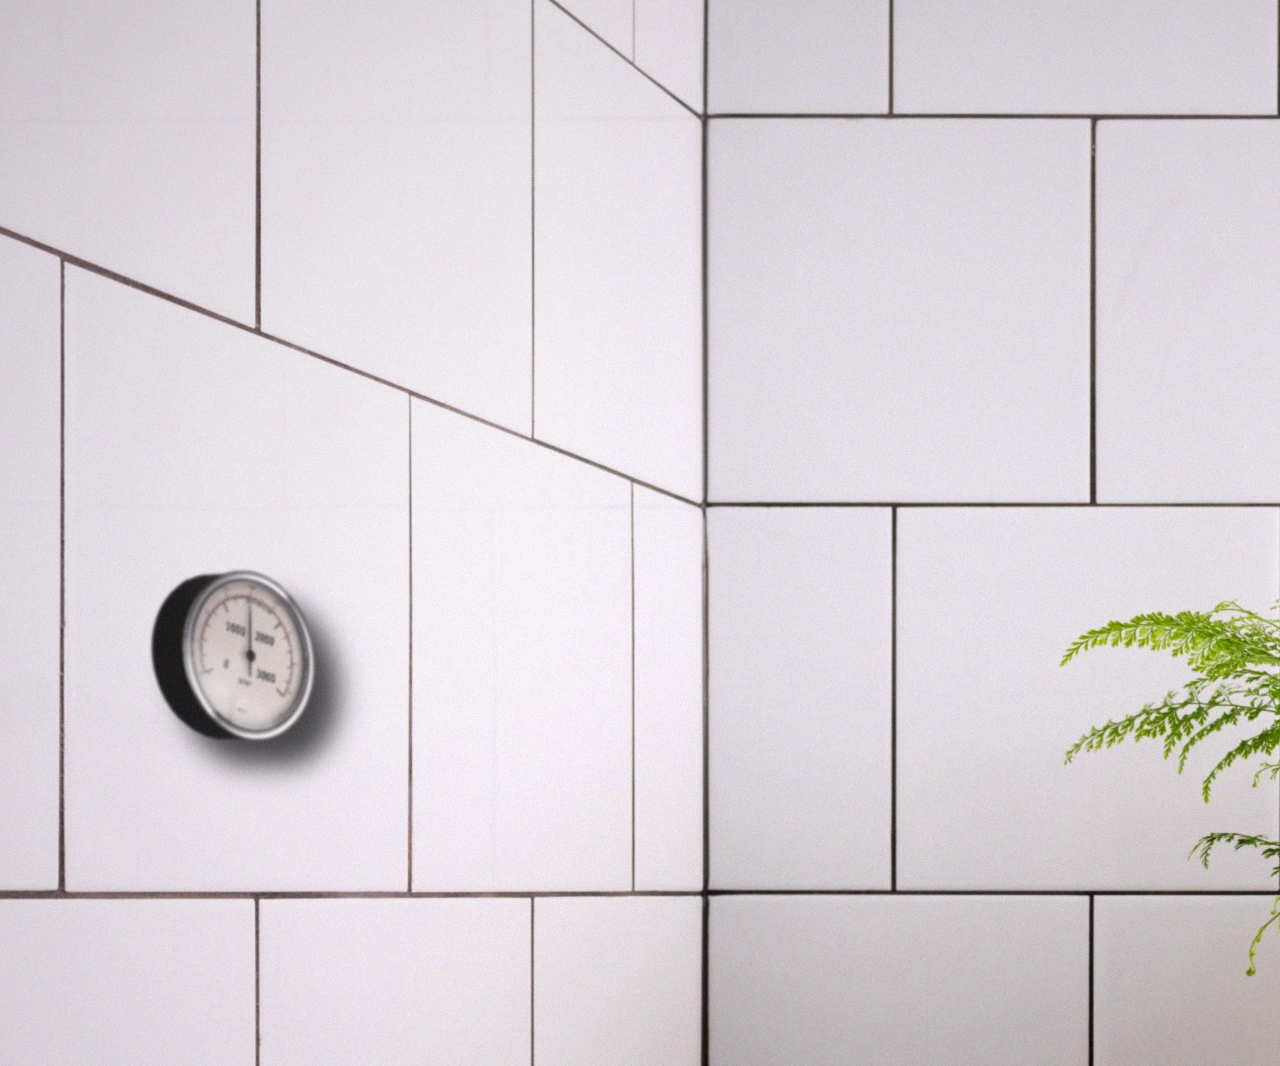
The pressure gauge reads 1400 psi
